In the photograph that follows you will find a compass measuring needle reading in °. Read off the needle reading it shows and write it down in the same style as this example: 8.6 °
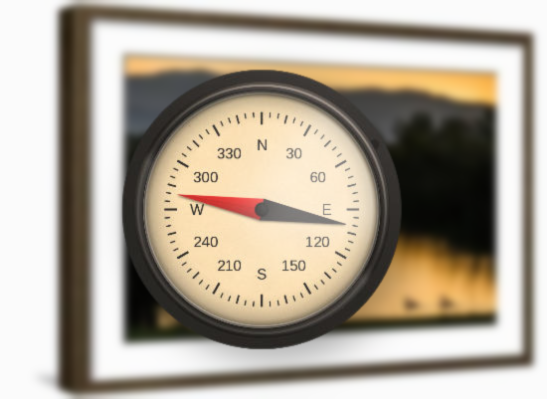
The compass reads 280 °
